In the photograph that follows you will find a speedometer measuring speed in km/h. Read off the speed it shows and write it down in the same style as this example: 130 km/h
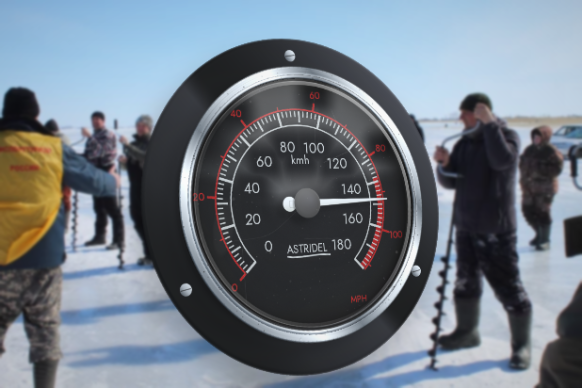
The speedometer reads 148 km/h
